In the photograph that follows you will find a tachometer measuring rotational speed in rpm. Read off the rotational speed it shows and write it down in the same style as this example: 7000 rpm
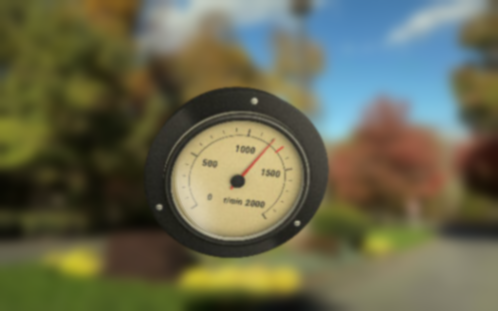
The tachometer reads 1200 rpm
